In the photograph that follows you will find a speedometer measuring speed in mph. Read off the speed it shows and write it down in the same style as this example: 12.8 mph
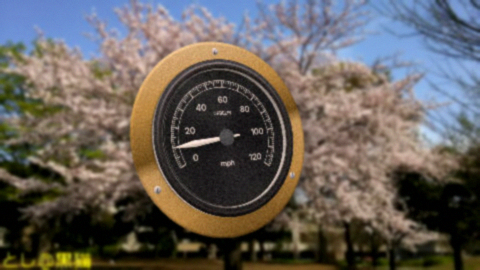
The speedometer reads 10 mph
